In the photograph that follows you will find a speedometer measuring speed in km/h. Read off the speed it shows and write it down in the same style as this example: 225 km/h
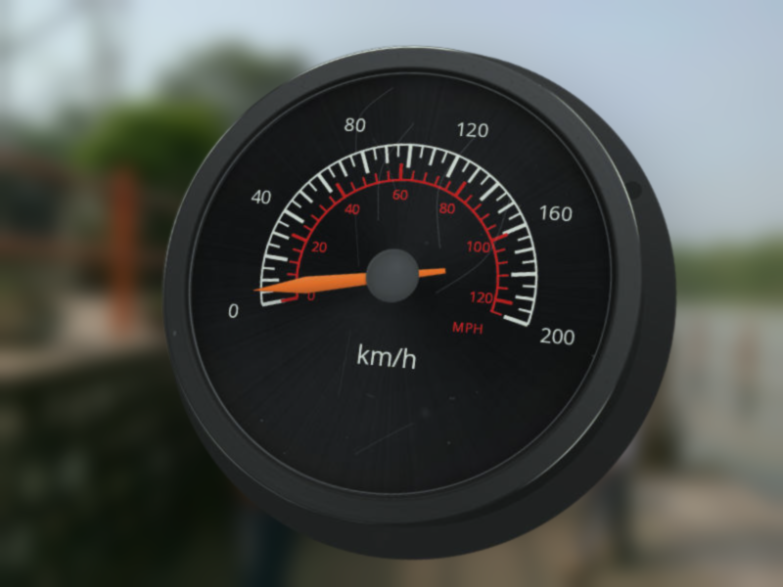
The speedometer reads 5 km/h
